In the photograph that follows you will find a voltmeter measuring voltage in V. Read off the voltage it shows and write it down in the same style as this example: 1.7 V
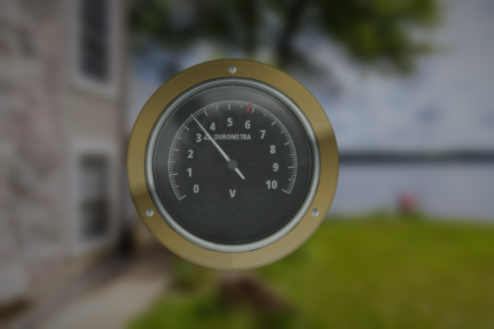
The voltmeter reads 3.5 V
